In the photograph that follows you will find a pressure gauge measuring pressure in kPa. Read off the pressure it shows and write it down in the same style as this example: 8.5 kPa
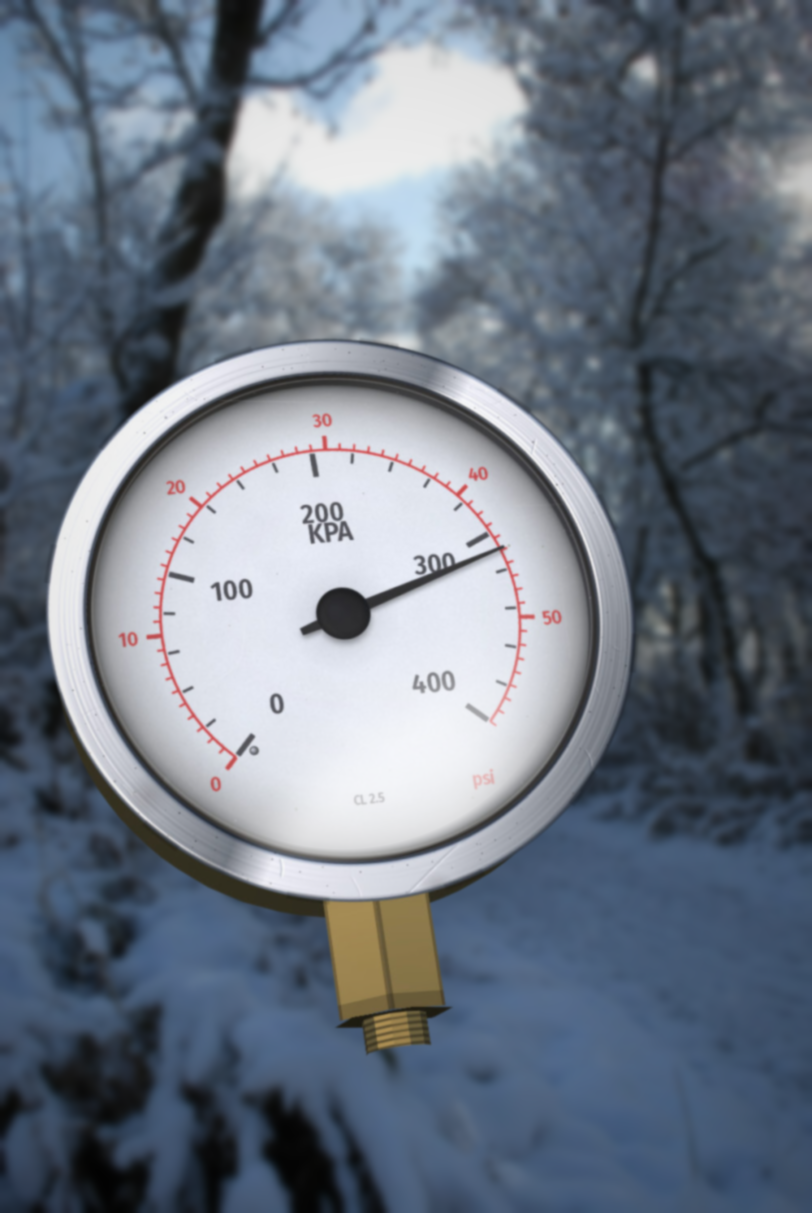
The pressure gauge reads 310 kPa
